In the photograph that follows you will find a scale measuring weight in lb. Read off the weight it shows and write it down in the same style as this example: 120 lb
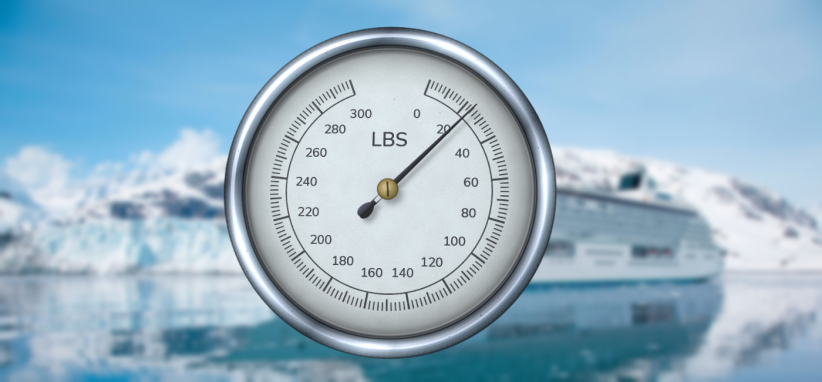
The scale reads 24 lb
